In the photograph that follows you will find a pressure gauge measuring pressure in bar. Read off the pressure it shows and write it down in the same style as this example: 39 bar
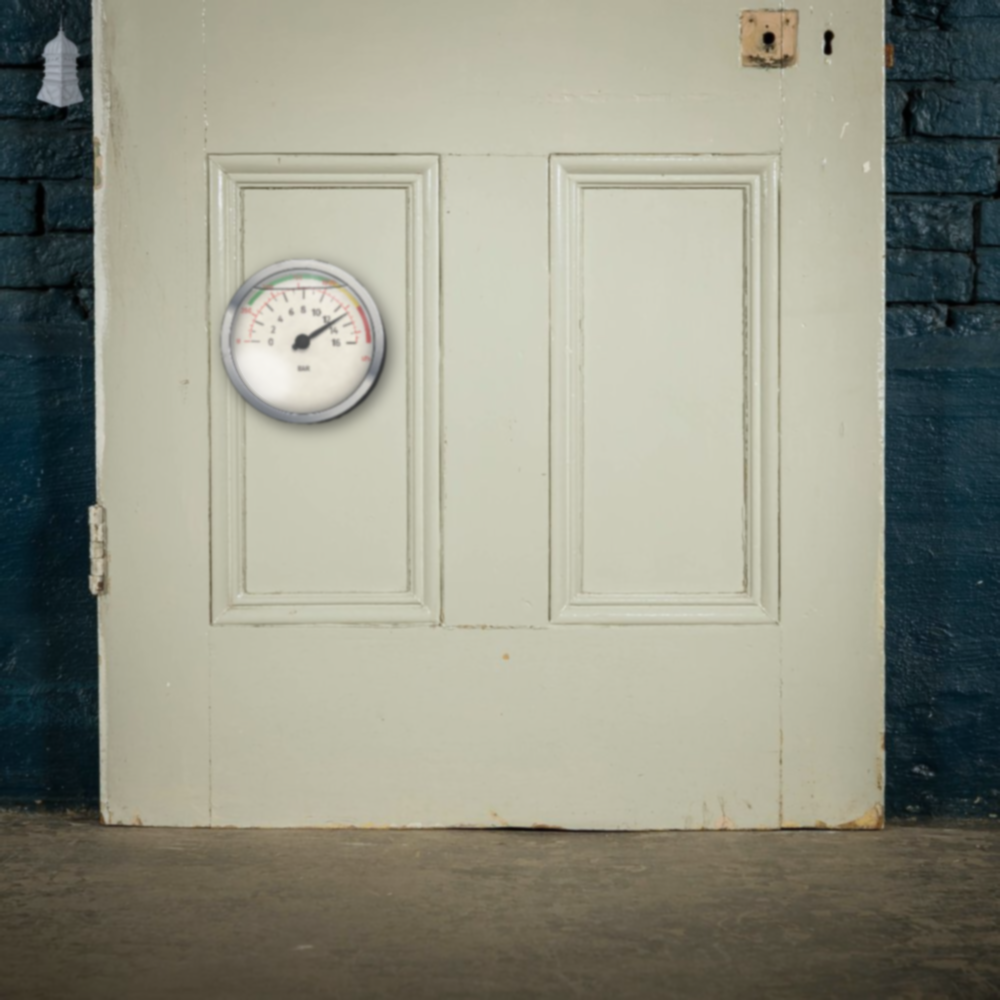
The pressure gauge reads 13 bar
